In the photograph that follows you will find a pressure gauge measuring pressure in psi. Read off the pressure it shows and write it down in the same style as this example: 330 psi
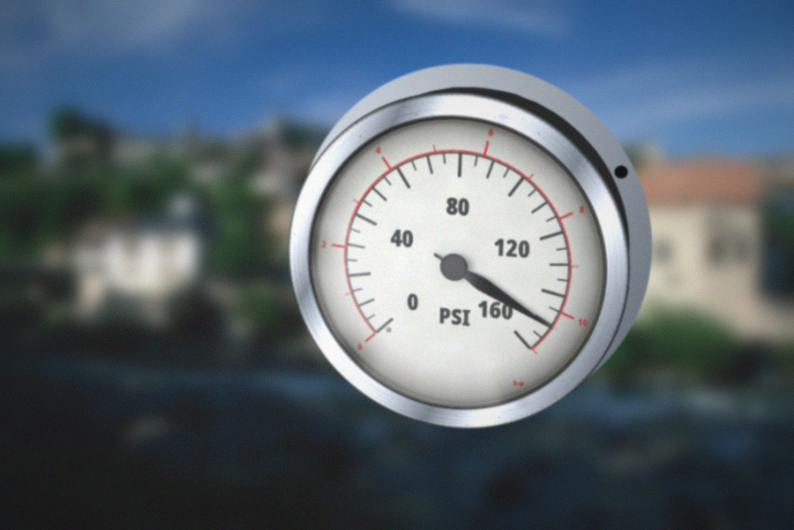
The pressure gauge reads 150 psi
